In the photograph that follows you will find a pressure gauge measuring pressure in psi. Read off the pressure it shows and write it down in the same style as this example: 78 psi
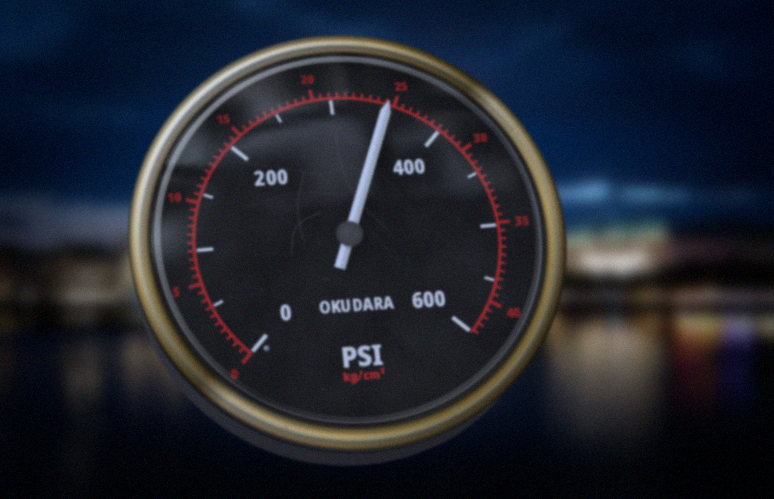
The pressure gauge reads 350 psi
